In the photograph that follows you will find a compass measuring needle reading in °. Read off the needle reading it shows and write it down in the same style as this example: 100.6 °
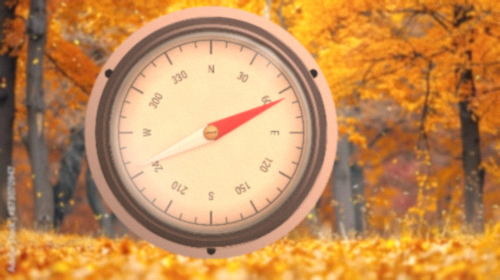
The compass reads 65 °
